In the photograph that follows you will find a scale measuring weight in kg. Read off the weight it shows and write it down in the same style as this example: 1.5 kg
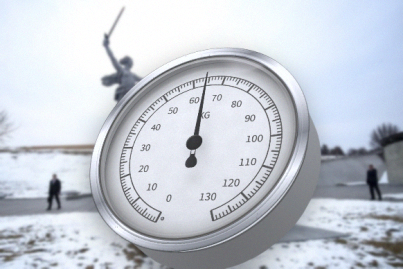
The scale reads 65 kg
